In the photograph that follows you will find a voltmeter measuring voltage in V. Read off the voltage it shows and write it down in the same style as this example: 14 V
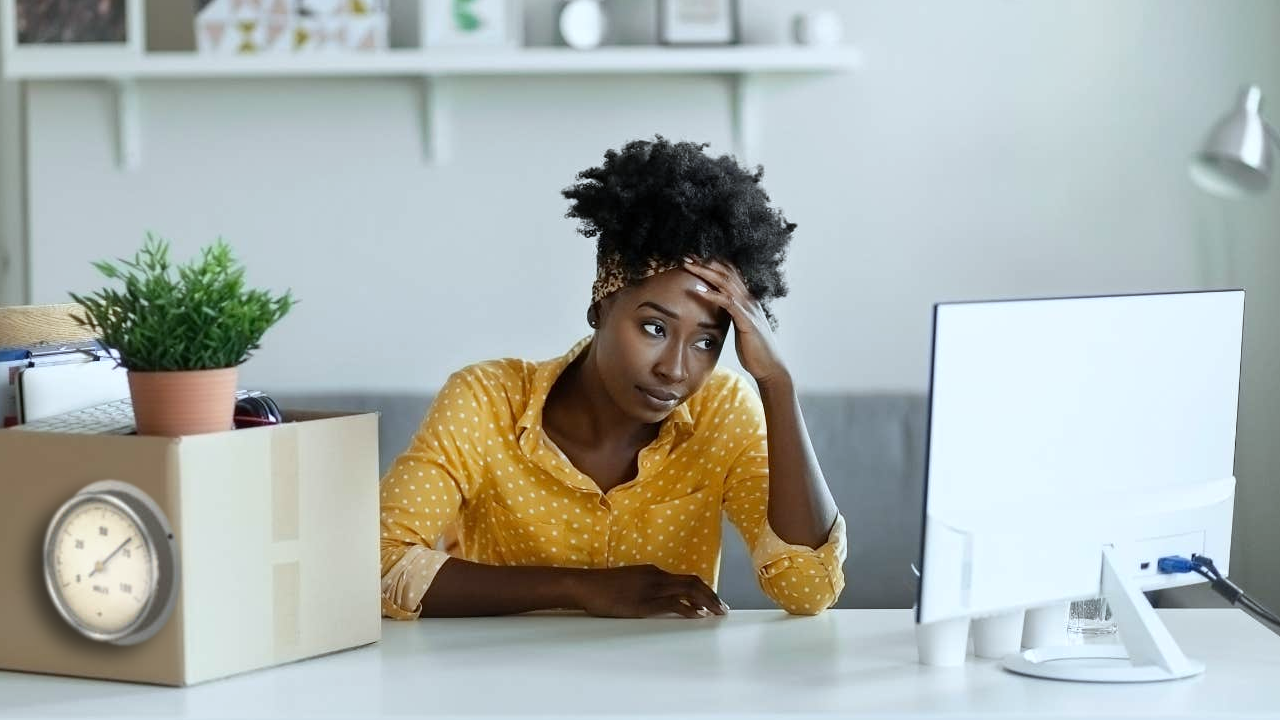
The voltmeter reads 70 V
